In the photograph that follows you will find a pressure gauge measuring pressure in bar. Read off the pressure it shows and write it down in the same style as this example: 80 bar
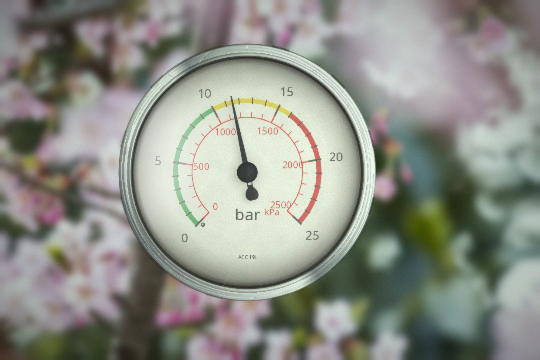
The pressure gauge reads 11.5 bar
